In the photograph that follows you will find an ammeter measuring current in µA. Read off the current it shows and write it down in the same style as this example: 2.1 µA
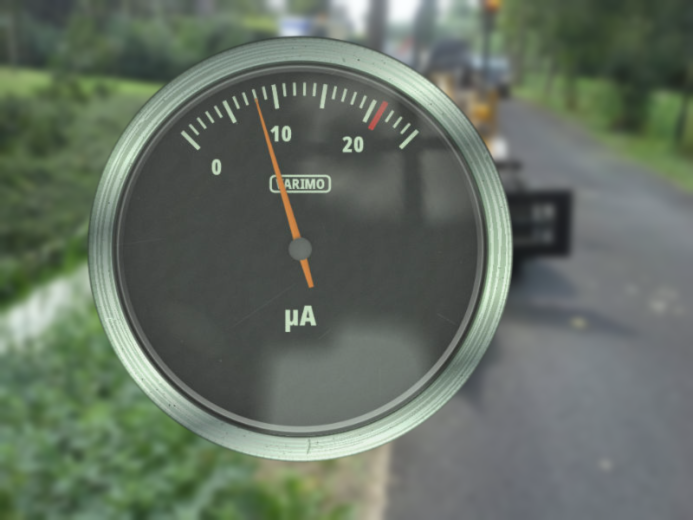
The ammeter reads 8 µA
